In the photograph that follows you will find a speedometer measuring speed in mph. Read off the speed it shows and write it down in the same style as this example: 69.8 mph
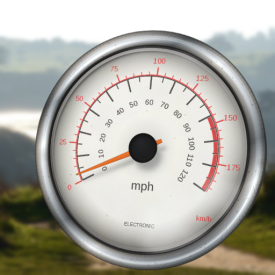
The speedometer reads 2.5 mph
